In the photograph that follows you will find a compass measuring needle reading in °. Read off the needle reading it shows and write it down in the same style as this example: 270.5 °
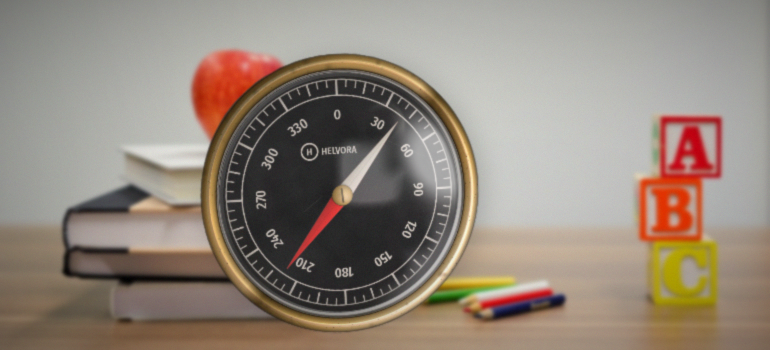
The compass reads 220 °
